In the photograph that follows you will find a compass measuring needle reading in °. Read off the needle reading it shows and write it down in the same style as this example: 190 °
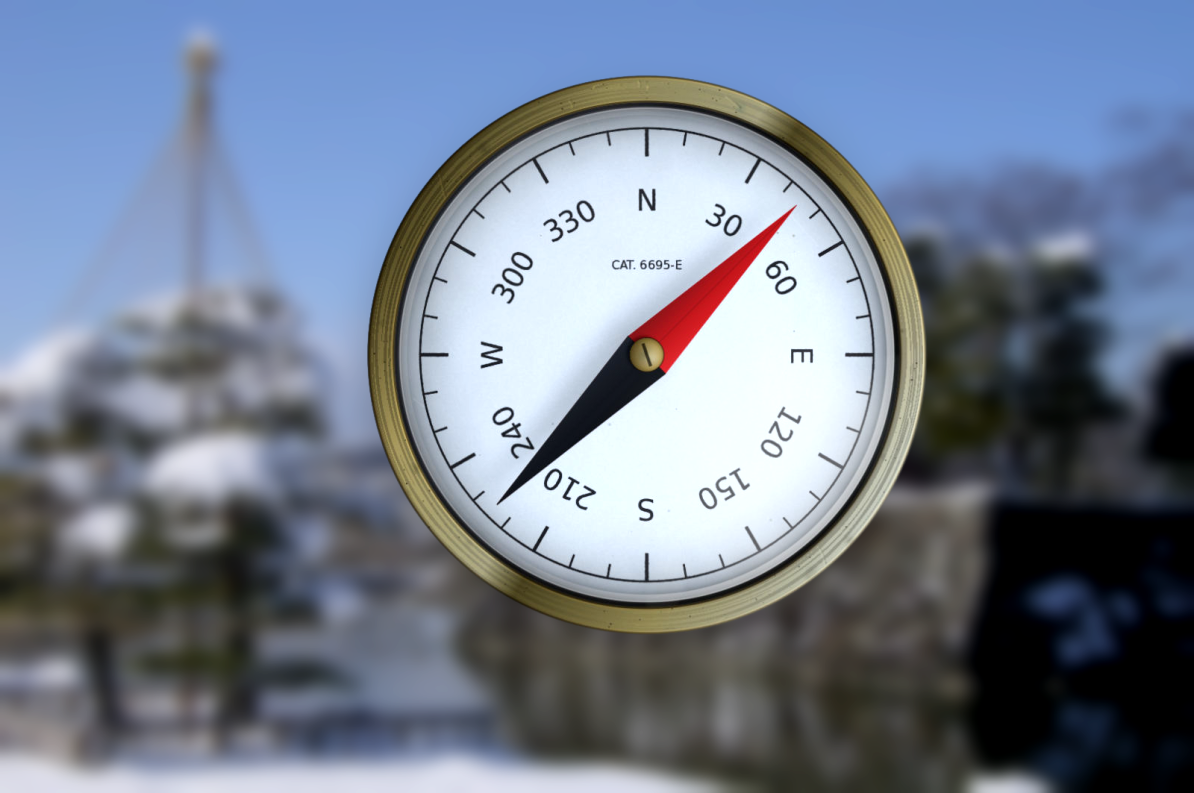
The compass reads 45 °
